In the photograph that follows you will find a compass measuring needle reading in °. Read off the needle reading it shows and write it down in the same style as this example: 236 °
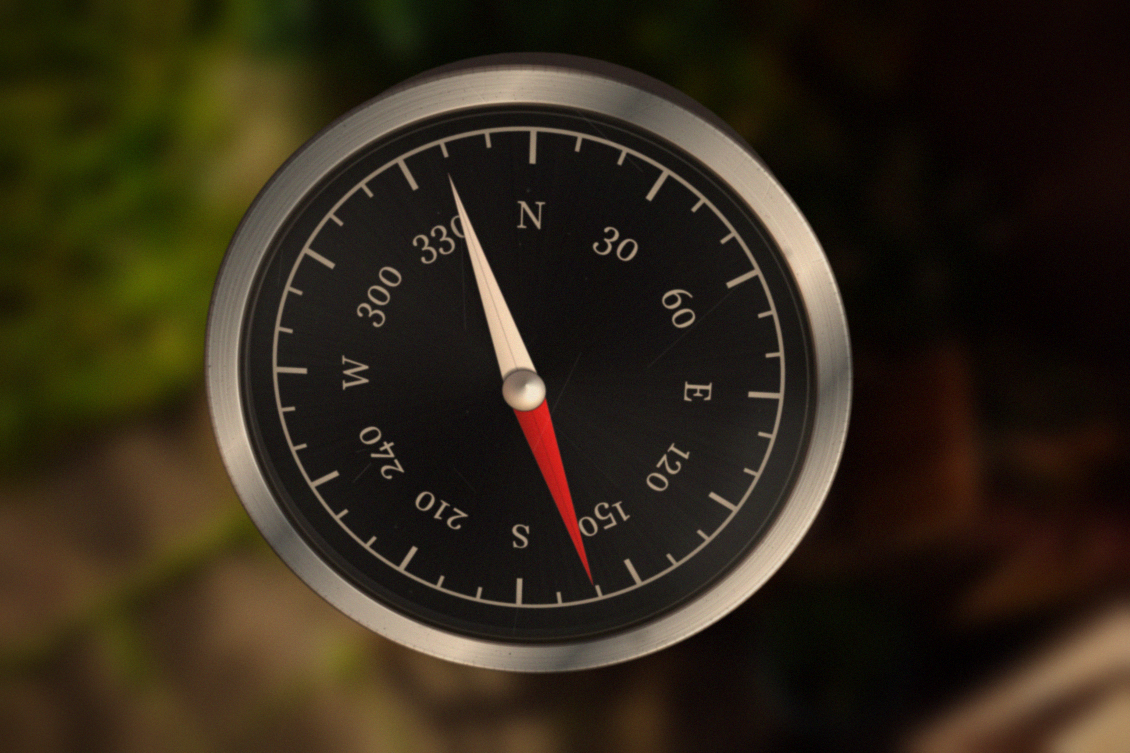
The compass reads 160 °
